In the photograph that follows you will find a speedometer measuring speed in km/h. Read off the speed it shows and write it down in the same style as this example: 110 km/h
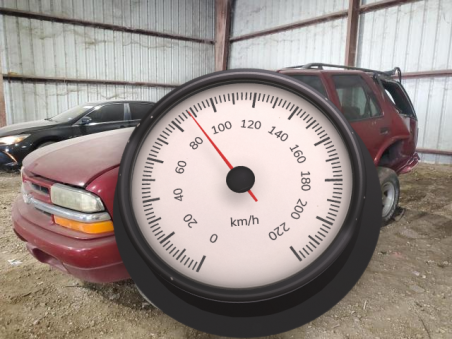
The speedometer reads 88 km/h
